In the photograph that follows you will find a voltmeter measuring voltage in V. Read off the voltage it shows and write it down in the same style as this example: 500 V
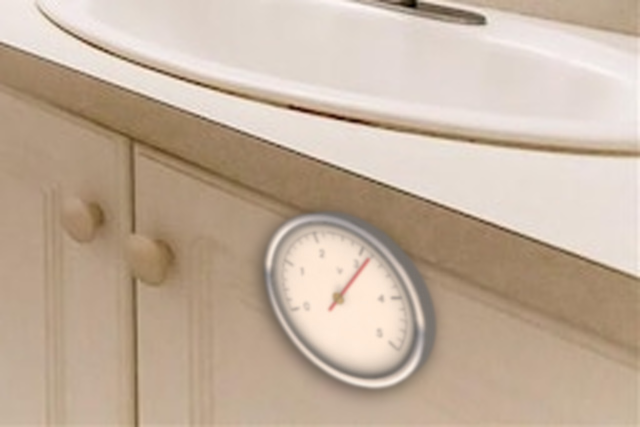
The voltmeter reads 3.2 V
